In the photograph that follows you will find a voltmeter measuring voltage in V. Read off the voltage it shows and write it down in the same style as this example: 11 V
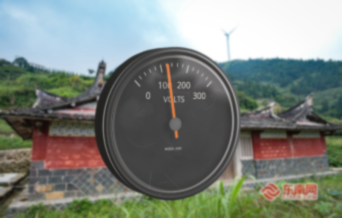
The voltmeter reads 120 V
